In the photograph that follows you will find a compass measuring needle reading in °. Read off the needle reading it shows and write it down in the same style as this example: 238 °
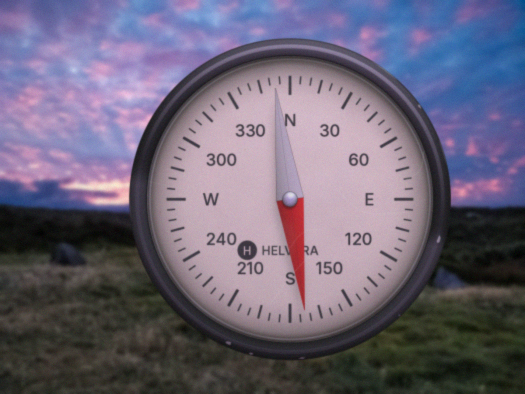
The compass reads 172.5 °
